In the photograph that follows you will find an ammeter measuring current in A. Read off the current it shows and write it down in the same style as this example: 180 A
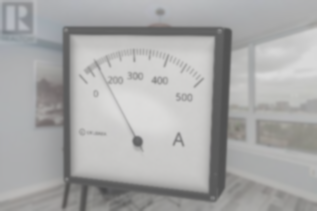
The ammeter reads 150 A
